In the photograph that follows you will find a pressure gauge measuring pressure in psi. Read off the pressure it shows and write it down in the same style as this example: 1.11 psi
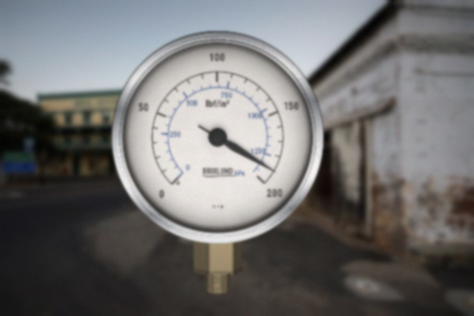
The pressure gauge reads 190 psi
